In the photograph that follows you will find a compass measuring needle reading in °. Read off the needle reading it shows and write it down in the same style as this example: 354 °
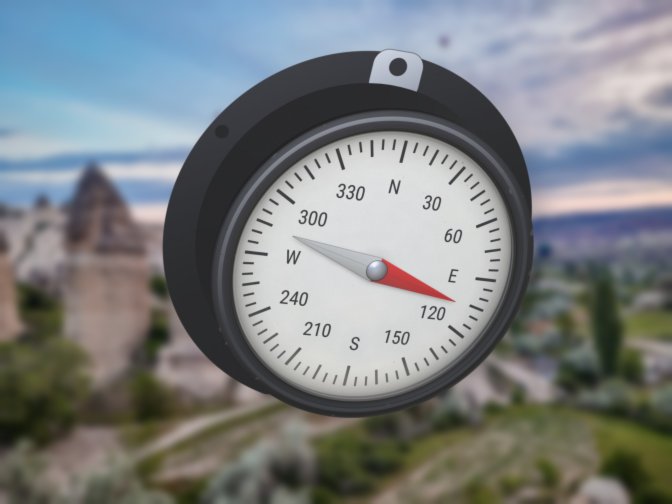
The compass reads 105 °
